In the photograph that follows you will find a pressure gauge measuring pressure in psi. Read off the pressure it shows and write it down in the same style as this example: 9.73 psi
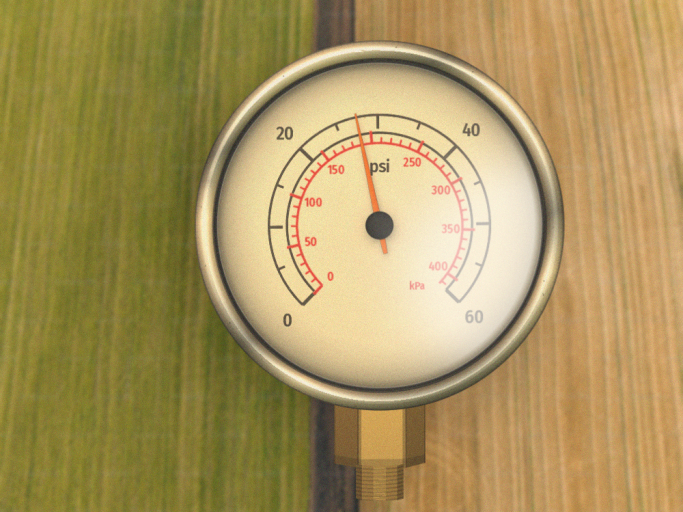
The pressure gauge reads 27.5 psi
